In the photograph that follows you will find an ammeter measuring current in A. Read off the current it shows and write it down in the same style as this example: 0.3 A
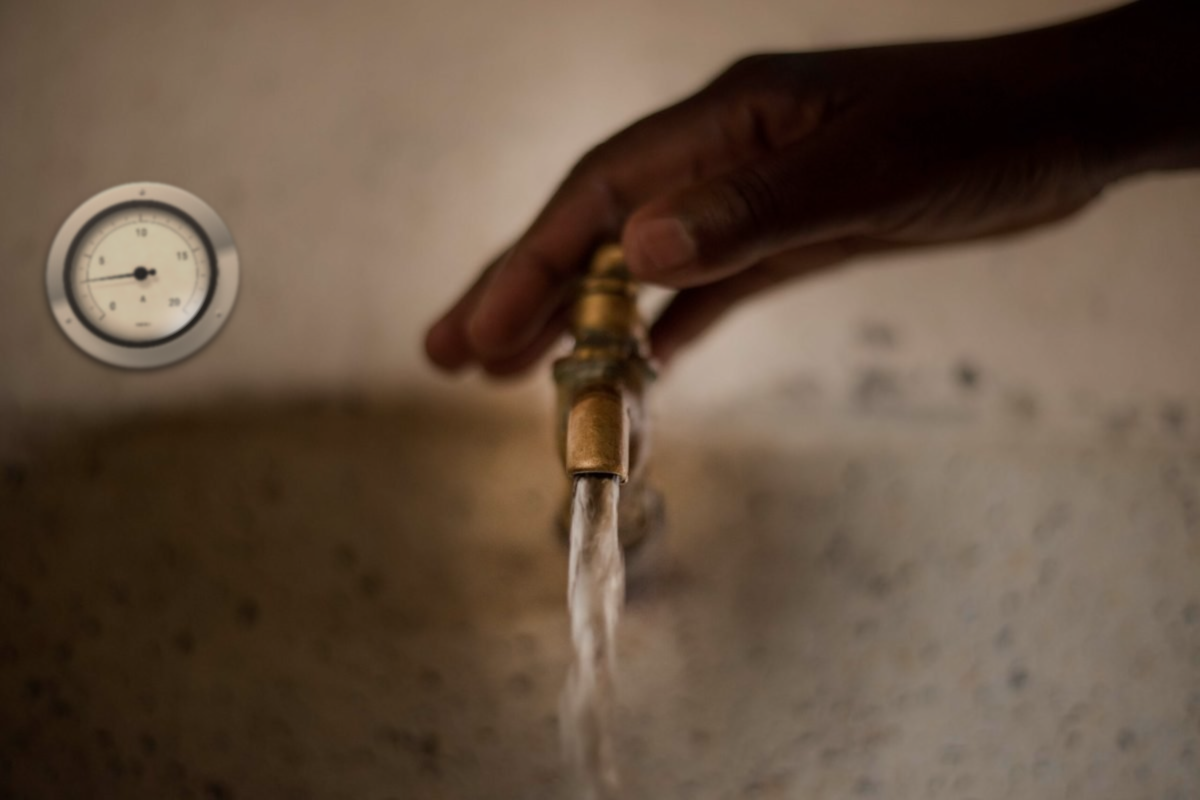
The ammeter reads 3 A
